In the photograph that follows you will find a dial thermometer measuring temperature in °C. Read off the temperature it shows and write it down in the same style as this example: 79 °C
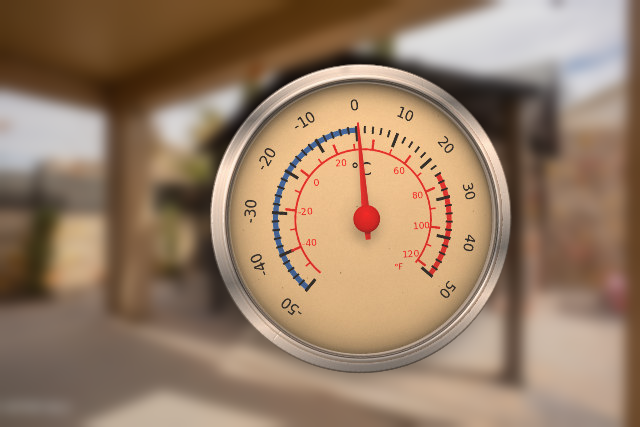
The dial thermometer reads 0 °C
